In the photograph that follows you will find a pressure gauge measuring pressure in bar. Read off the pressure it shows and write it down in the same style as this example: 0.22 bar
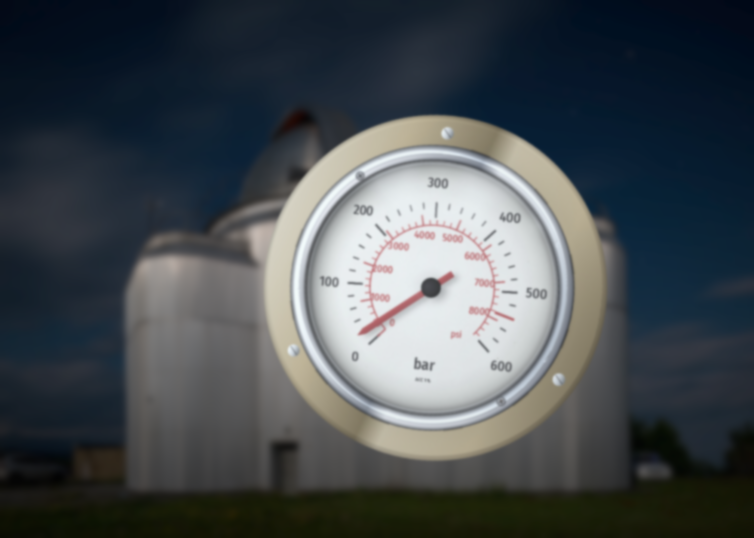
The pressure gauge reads 20 bar
